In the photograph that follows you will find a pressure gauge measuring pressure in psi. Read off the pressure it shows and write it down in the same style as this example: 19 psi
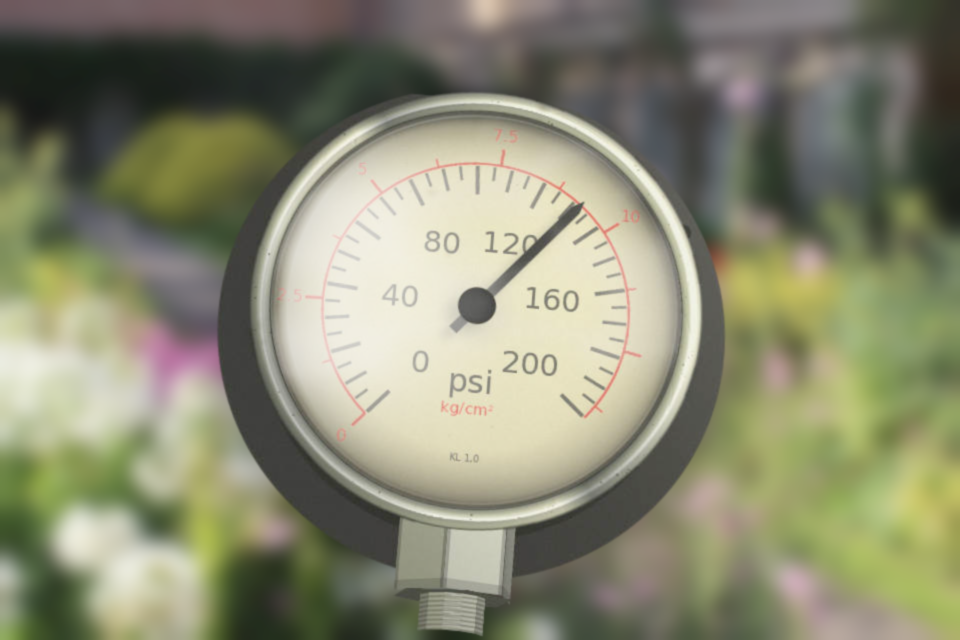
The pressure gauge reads 132.5 psi
